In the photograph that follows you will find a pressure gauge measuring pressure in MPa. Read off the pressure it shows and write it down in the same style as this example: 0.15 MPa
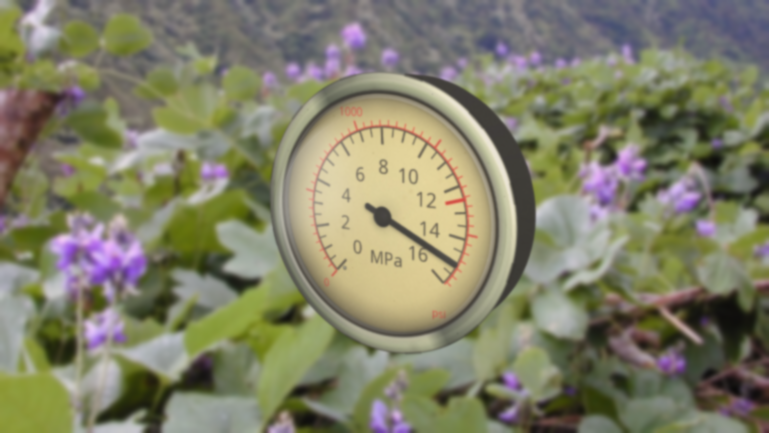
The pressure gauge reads 15 MPa
